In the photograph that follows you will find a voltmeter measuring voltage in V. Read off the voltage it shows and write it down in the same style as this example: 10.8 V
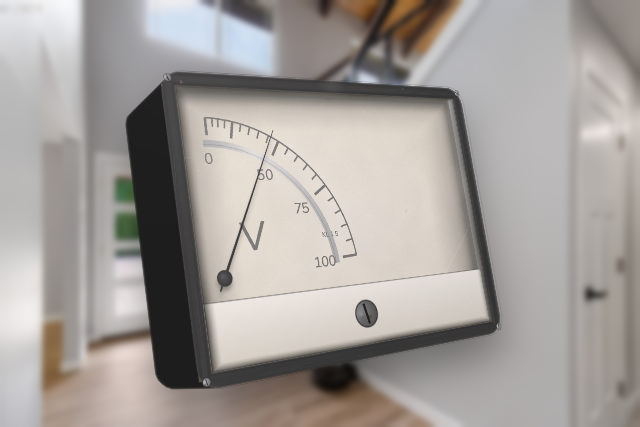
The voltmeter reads 45 V
